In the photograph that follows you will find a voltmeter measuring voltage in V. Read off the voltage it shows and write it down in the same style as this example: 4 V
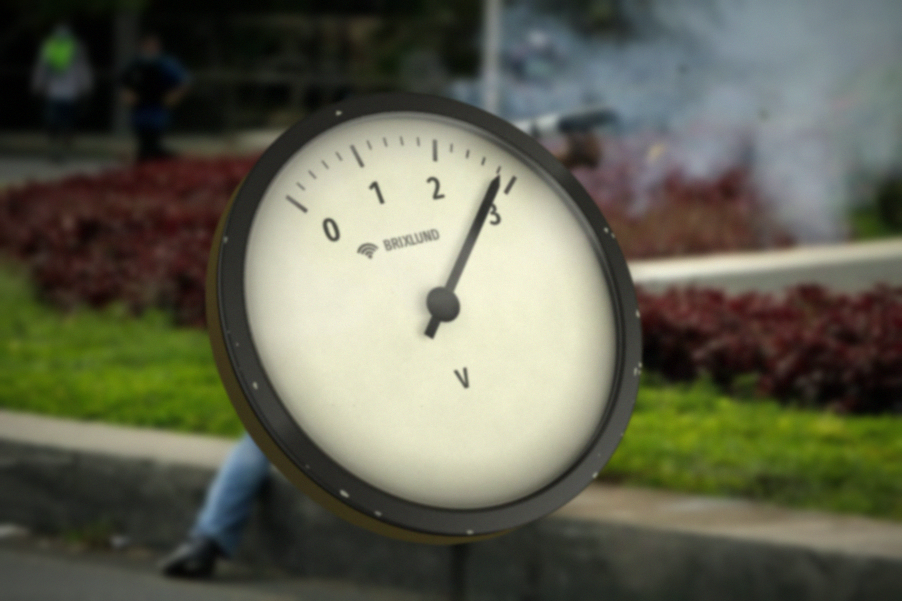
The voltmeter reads 2.8 V
